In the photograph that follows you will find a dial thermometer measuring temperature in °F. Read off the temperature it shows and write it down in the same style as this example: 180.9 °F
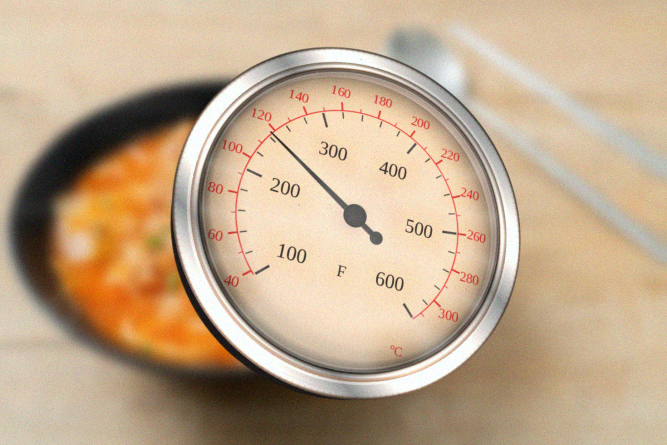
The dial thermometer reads 240 °F
